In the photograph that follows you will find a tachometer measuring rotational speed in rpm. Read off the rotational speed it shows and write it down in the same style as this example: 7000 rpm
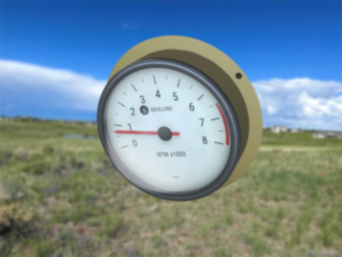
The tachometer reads 750 rpm
